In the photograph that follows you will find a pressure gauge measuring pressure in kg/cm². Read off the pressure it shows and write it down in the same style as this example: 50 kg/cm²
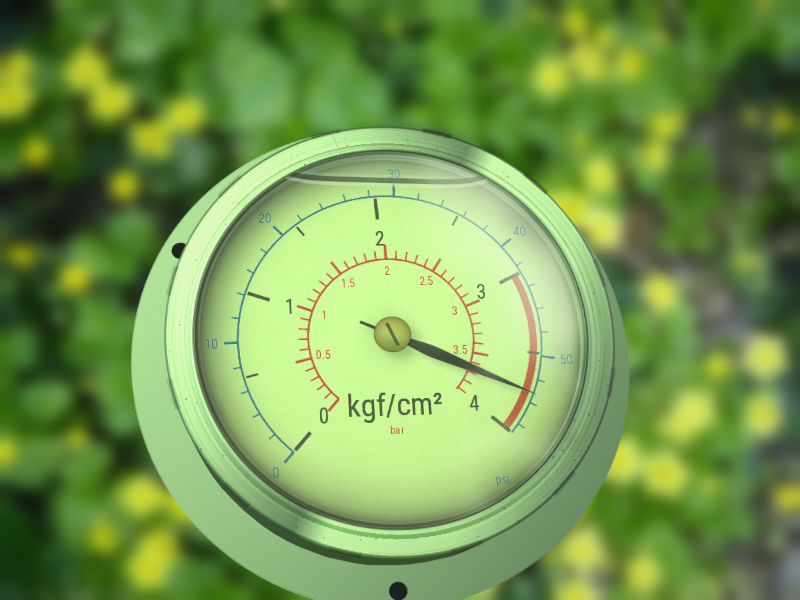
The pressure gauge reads 3.75 kg/cm²
